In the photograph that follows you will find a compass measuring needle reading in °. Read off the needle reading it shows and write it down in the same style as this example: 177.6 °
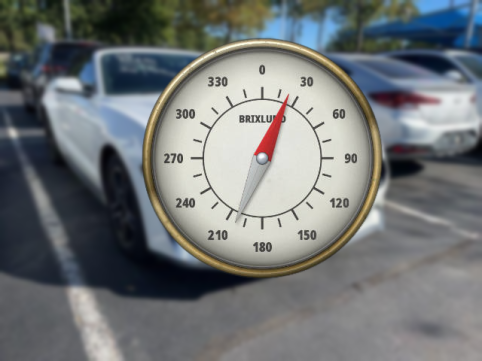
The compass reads 22.5 °
